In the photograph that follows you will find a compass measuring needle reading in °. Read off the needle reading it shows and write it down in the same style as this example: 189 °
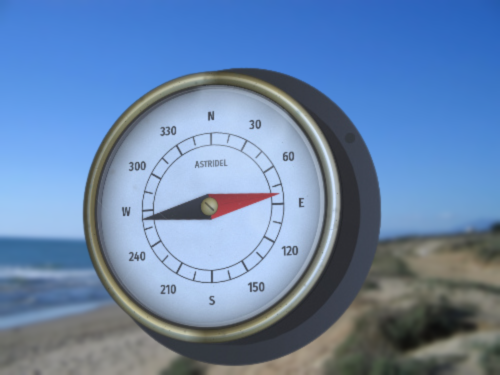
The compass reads 82.5 °
